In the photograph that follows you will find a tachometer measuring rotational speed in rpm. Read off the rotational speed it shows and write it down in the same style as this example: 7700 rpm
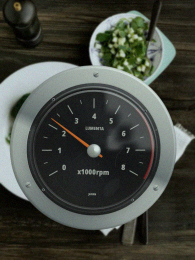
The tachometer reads 2250 rpm
